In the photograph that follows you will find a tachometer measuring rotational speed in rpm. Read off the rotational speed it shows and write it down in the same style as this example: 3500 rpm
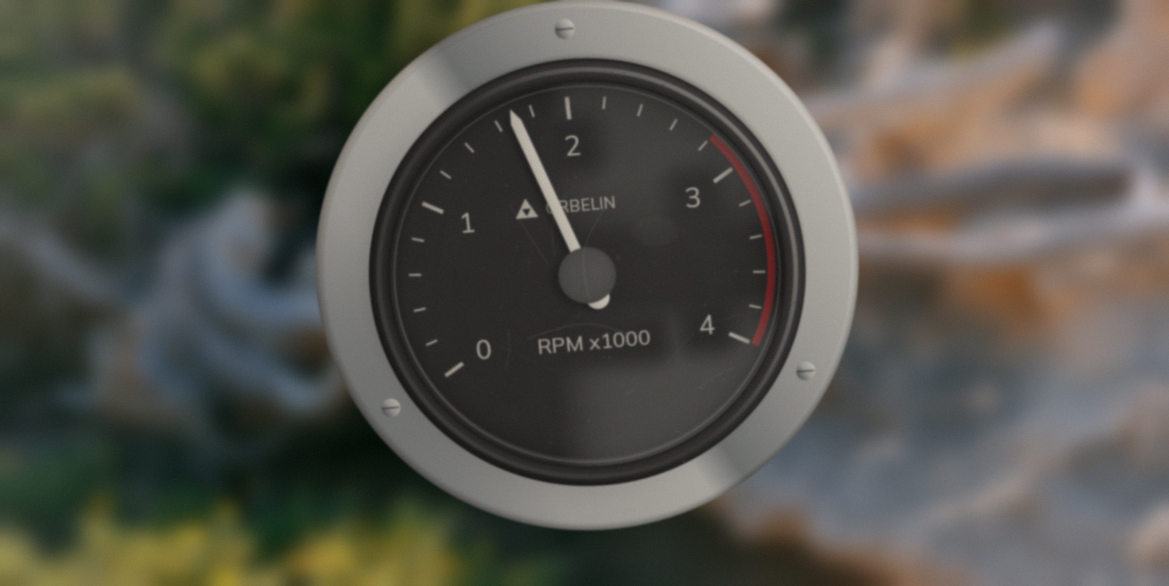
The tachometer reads 1700 rpm
